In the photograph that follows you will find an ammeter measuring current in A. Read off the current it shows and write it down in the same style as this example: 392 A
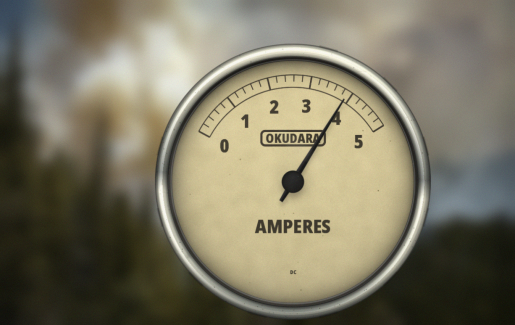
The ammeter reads 3.9 A
